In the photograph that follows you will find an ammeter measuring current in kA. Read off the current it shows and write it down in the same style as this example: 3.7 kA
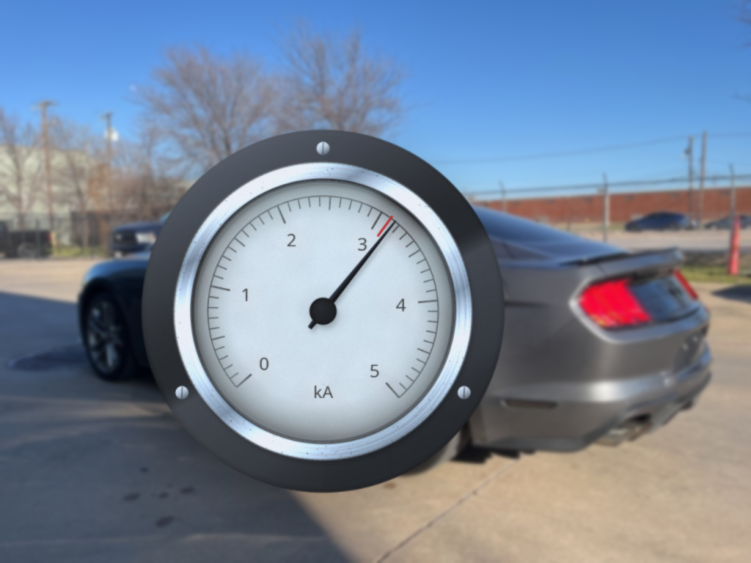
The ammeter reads 3.15 kA
